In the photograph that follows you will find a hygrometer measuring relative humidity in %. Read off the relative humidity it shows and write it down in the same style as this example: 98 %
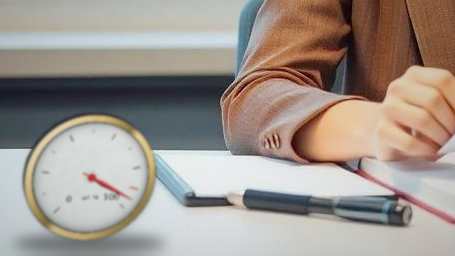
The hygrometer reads 95 %
